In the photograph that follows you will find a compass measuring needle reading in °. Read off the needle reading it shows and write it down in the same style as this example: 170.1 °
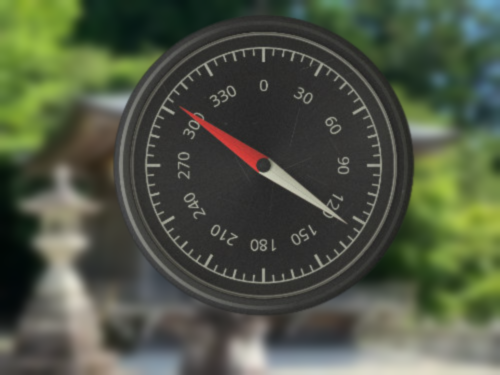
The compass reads 305 °
